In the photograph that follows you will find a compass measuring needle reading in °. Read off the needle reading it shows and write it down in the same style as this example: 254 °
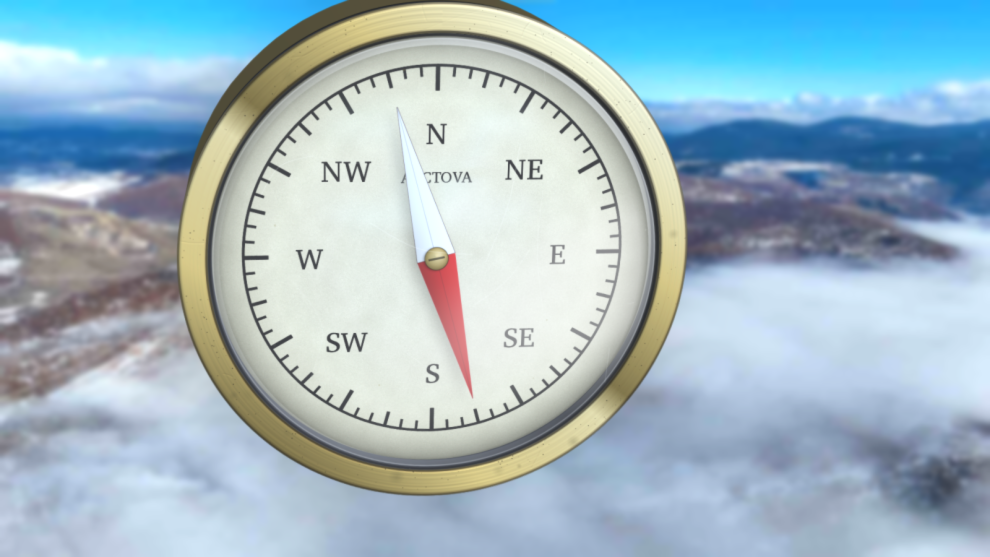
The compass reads 165 °
